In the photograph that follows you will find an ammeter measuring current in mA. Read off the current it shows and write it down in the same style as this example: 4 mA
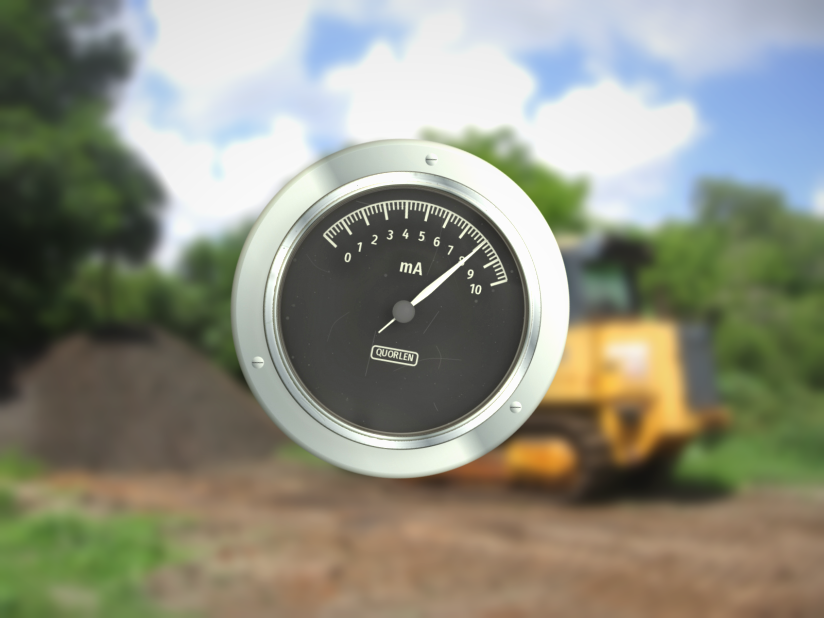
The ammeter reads 8 mA
